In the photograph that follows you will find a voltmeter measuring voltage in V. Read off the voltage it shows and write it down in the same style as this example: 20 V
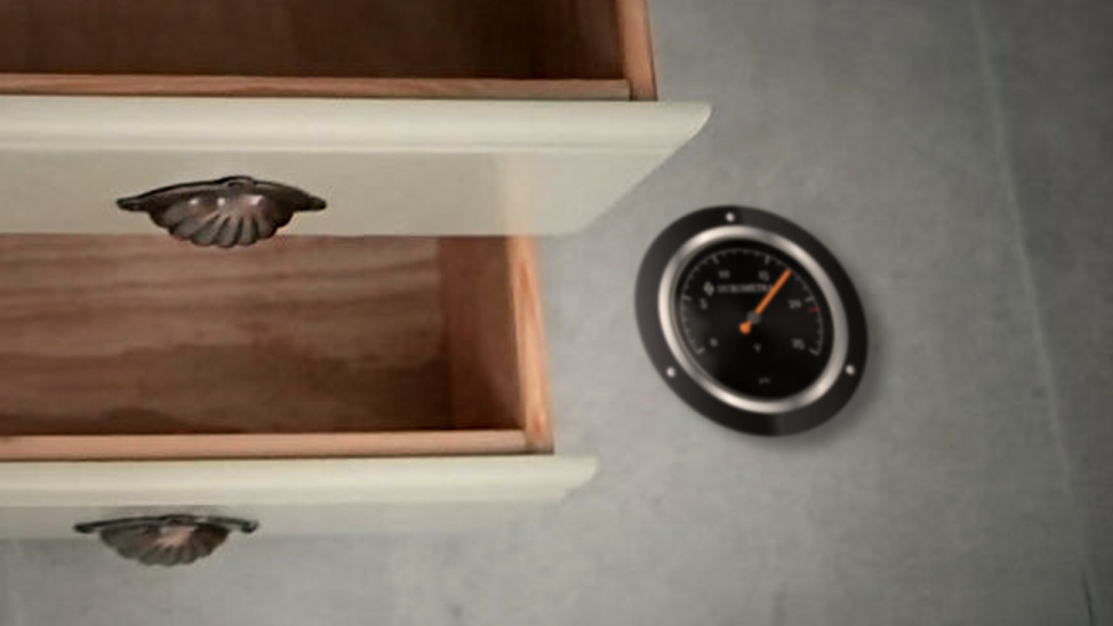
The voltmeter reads 17 V
